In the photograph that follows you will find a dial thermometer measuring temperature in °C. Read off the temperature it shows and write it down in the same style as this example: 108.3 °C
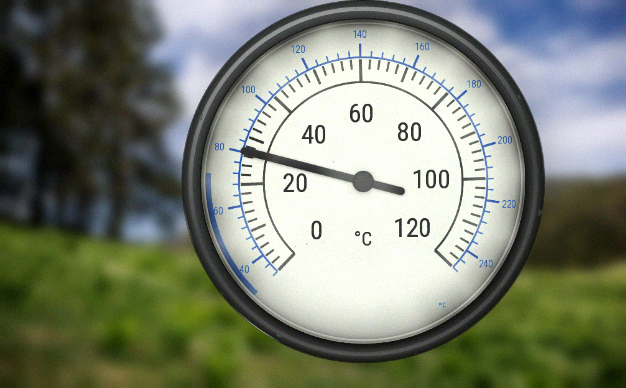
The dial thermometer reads 27 °C
